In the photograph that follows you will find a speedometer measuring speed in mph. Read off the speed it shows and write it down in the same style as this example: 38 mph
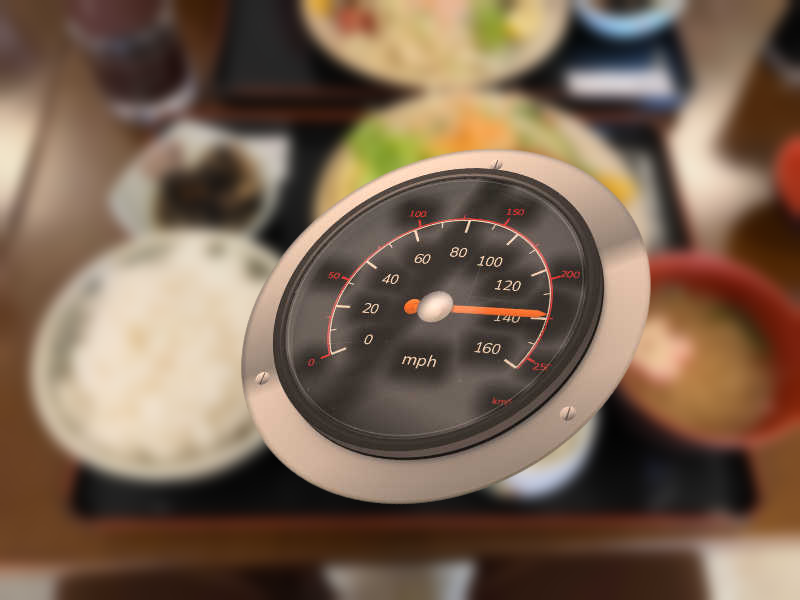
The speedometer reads 140 mph
